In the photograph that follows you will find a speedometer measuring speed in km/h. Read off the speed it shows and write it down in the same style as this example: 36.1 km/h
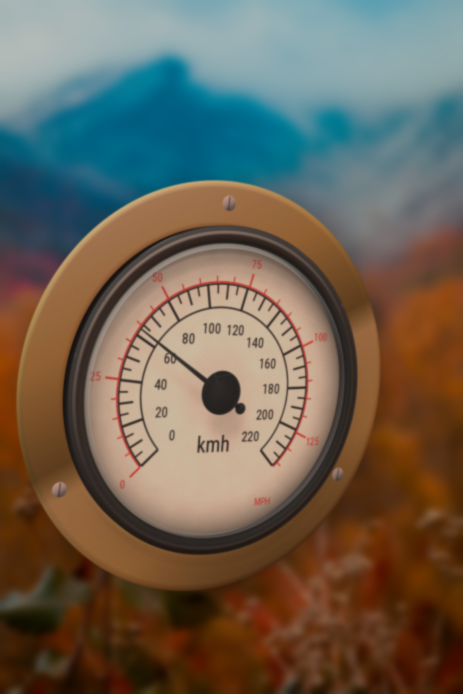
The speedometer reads 62.5 km/h
